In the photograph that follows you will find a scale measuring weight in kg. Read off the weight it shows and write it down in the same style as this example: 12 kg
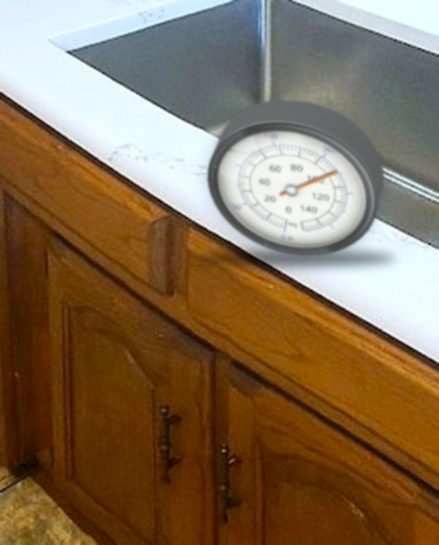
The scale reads 100 kg
